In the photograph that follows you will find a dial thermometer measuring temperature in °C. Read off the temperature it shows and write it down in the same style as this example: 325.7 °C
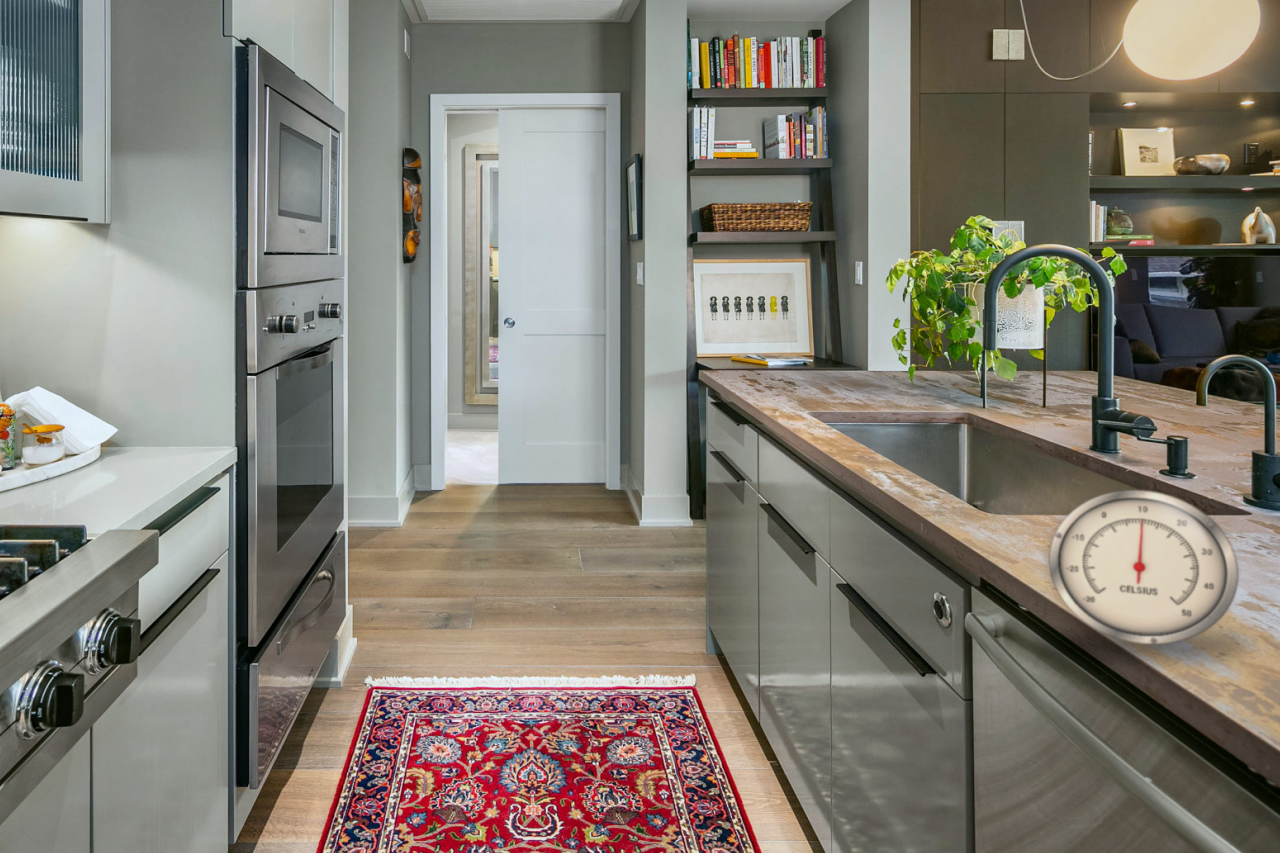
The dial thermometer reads 10 °C
